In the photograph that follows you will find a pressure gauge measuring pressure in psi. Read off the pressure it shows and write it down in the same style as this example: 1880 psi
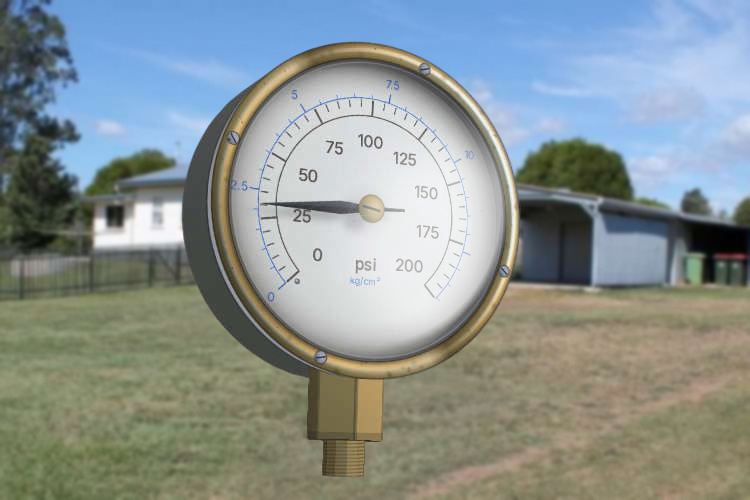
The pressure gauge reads 30 psi
